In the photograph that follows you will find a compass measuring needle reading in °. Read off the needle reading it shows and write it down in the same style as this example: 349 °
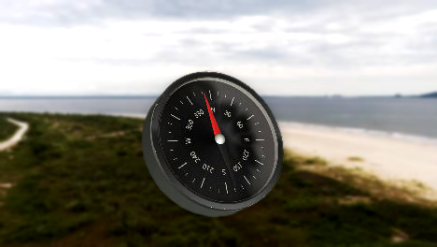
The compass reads 350 °
